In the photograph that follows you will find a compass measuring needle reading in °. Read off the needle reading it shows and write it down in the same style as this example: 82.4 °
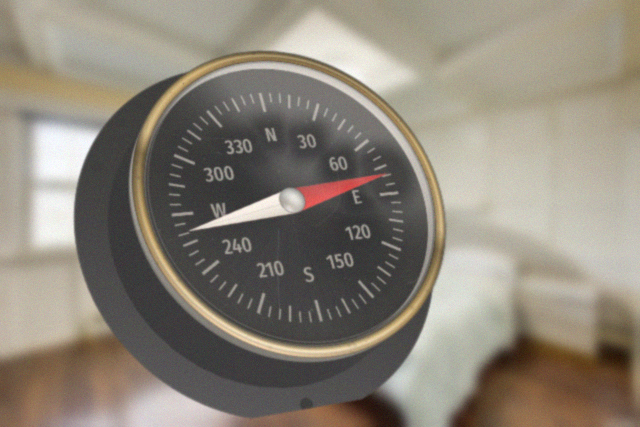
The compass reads 80 °
